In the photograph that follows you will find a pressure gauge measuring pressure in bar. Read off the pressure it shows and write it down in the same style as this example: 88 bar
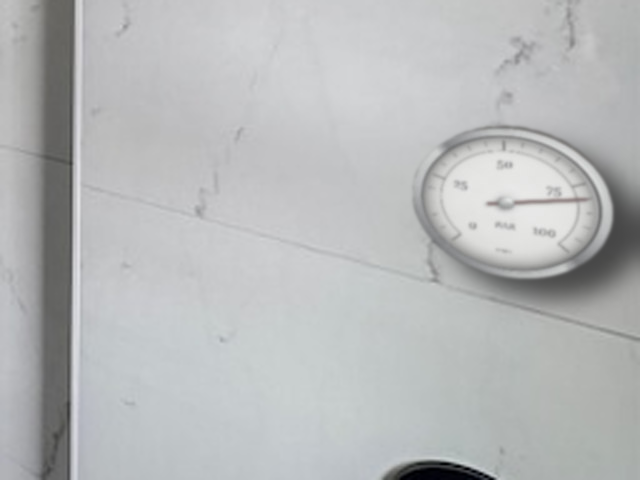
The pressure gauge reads 80 bar
